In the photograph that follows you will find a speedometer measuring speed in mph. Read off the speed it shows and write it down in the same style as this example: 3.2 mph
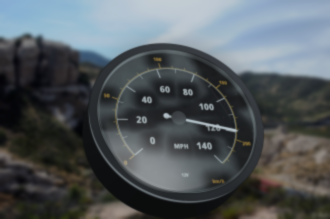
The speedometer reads 120 mph
